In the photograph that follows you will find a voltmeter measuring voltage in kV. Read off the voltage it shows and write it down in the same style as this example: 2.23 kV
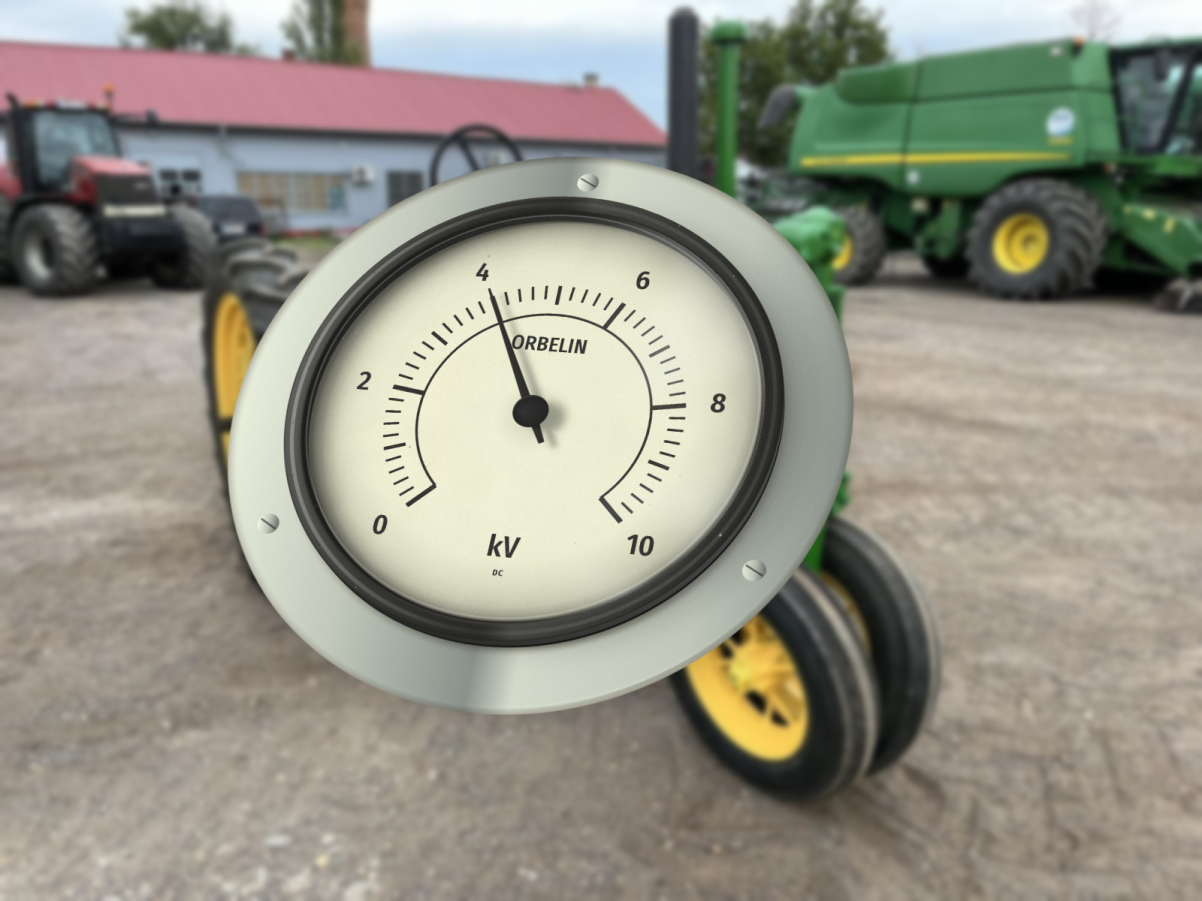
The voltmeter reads 4 kV
